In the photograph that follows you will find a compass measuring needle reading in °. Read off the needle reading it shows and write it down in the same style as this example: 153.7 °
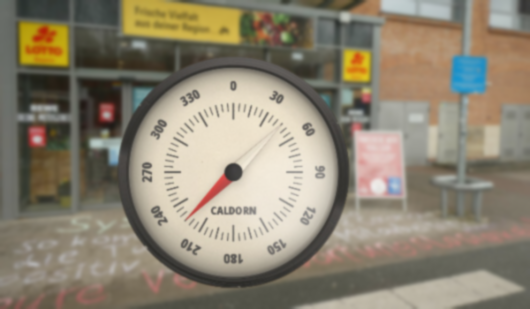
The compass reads 225 °
